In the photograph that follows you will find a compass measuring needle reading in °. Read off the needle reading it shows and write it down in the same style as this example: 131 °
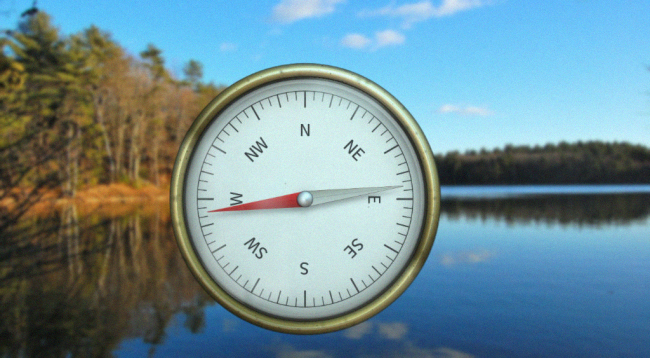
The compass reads 262.5 °
